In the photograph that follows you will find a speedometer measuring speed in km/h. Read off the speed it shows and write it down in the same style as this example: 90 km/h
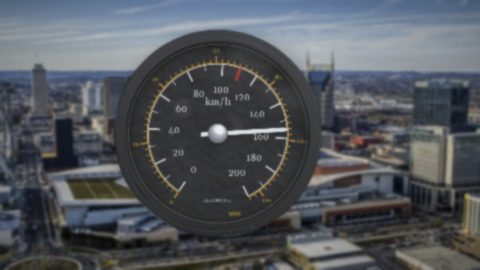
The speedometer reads 155 km/h
